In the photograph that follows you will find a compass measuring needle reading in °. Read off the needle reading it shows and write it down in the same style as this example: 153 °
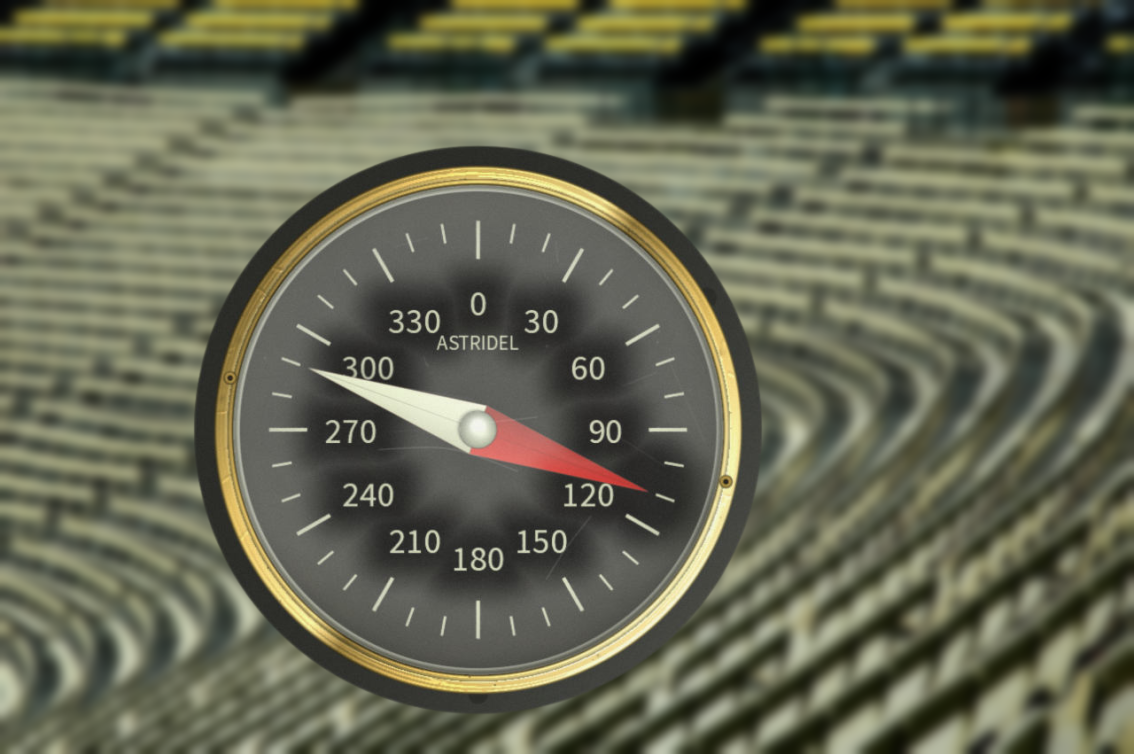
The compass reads 110 °
